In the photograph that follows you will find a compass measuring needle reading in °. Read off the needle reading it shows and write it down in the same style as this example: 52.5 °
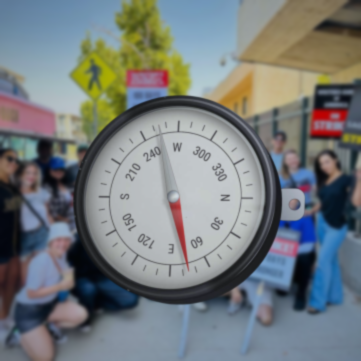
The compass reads 75 °
